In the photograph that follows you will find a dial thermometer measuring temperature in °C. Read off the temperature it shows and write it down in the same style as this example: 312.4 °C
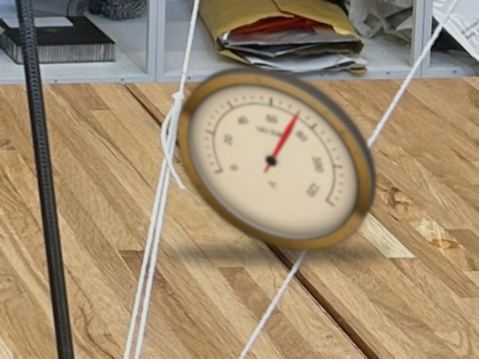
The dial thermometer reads 72 °C
